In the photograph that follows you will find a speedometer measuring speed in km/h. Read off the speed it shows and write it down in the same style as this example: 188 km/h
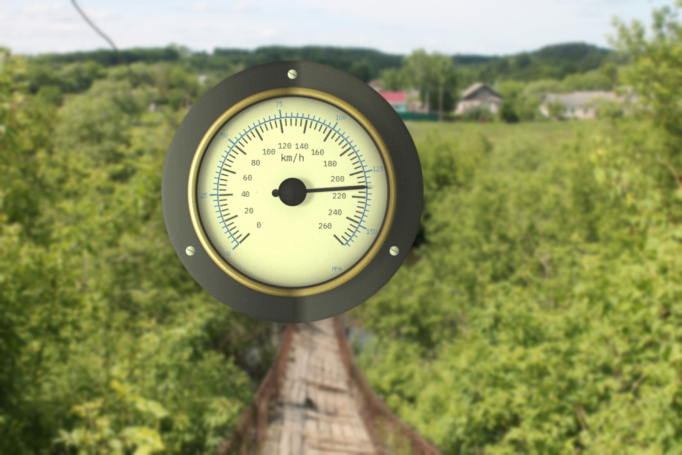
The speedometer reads 212 km/h
